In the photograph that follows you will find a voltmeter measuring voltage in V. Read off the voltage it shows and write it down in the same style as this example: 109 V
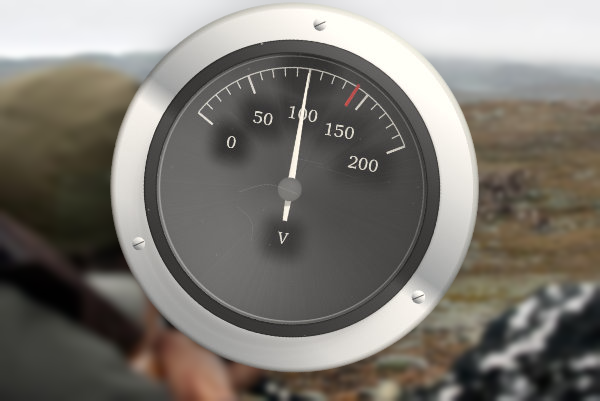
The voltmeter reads 100 V
